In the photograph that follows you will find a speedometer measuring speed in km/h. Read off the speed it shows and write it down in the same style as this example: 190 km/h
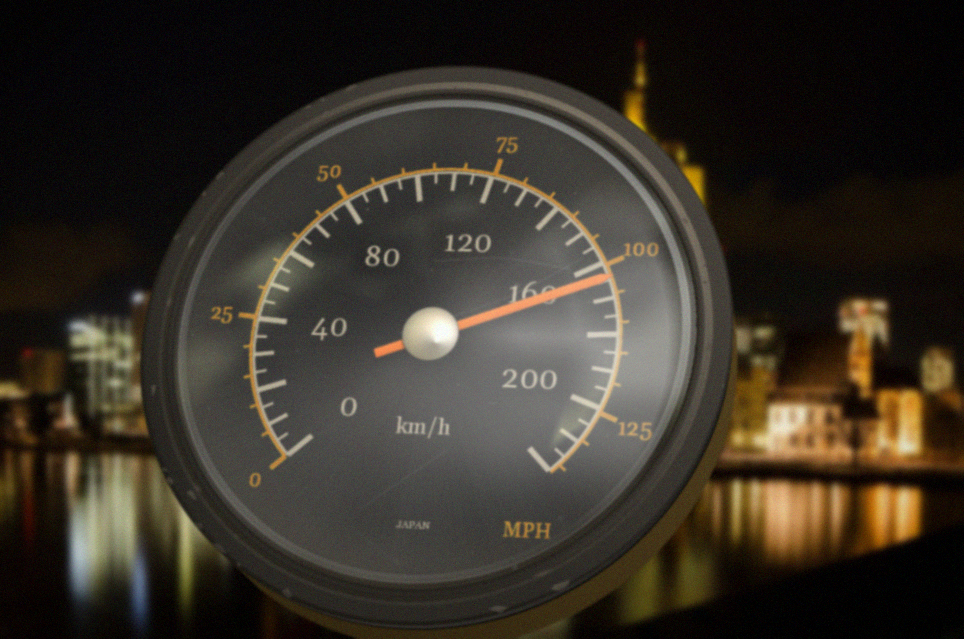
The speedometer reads 165 km/h
